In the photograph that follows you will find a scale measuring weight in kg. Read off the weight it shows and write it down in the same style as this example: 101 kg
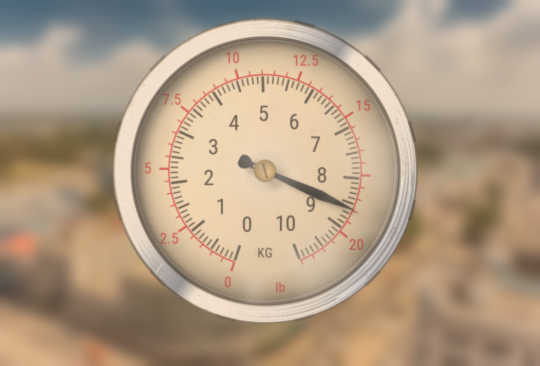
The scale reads 8.6 kg
